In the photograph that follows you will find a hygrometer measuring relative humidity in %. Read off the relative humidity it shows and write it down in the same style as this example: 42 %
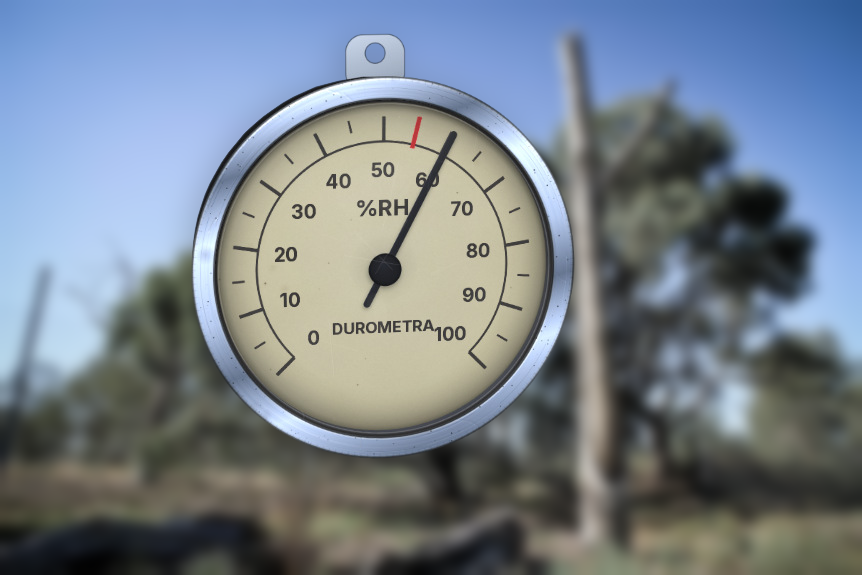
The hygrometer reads 60 %
